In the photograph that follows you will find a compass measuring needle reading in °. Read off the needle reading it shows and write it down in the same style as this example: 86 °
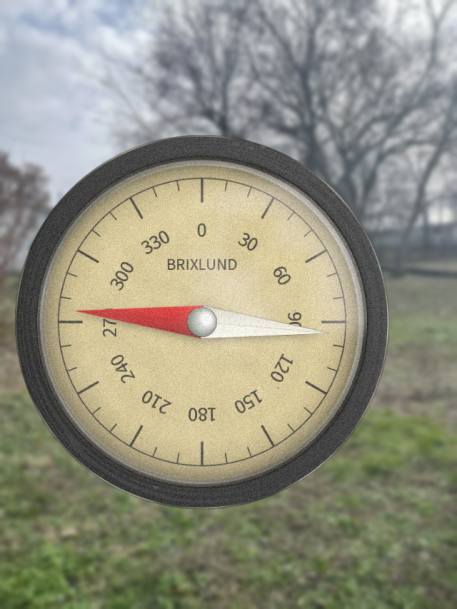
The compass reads 275 °
